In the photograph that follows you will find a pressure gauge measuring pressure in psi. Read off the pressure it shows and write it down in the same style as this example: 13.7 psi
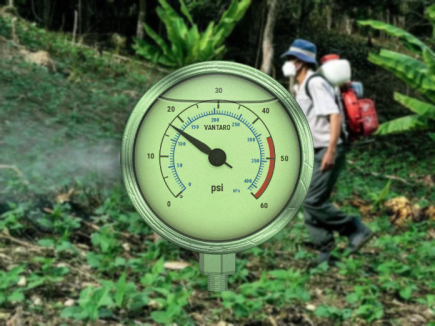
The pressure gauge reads 17.5 psi
